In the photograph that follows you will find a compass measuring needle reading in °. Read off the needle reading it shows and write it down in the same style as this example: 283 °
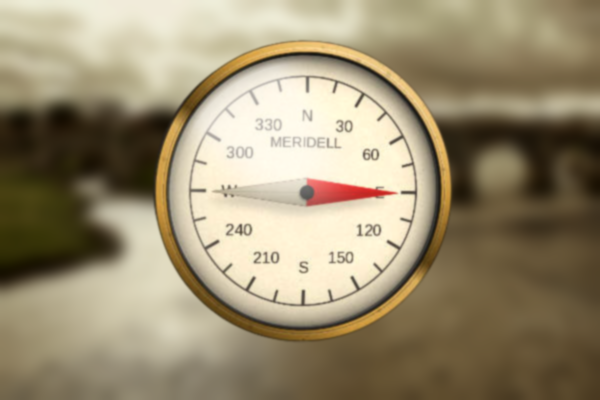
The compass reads 90 °
